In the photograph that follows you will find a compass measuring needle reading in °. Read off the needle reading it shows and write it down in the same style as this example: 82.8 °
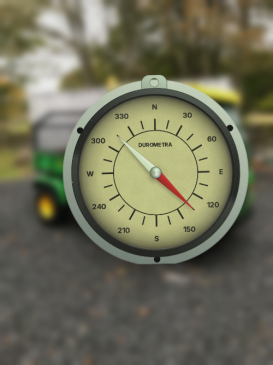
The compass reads 135 °
